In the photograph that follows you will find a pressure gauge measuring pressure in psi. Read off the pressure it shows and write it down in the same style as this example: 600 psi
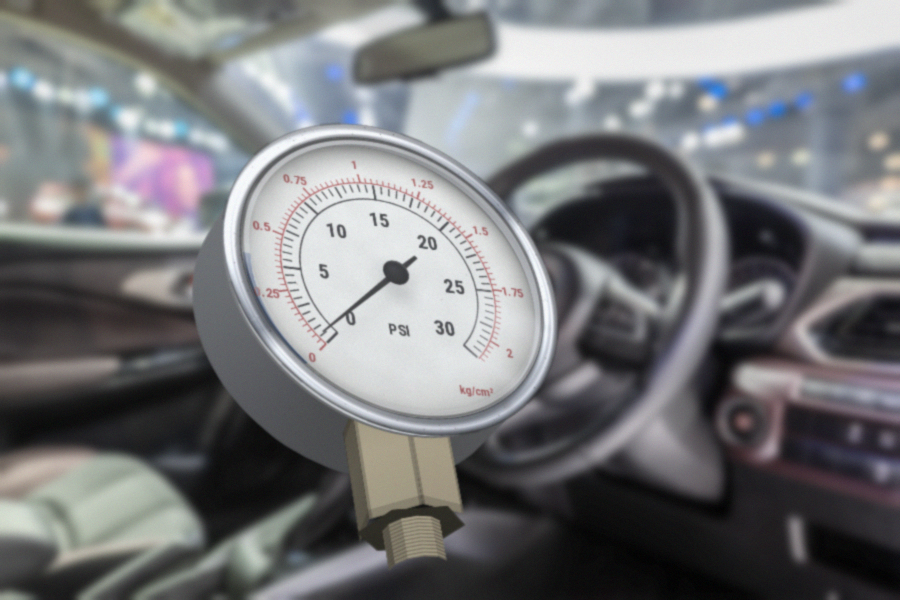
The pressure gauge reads 0.5 psi
